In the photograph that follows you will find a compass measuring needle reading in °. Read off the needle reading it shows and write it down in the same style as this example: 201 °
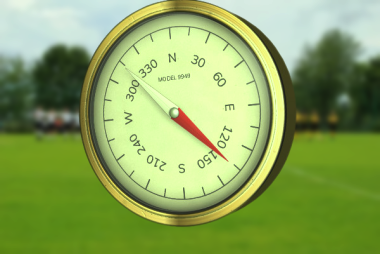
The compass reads 135 °
